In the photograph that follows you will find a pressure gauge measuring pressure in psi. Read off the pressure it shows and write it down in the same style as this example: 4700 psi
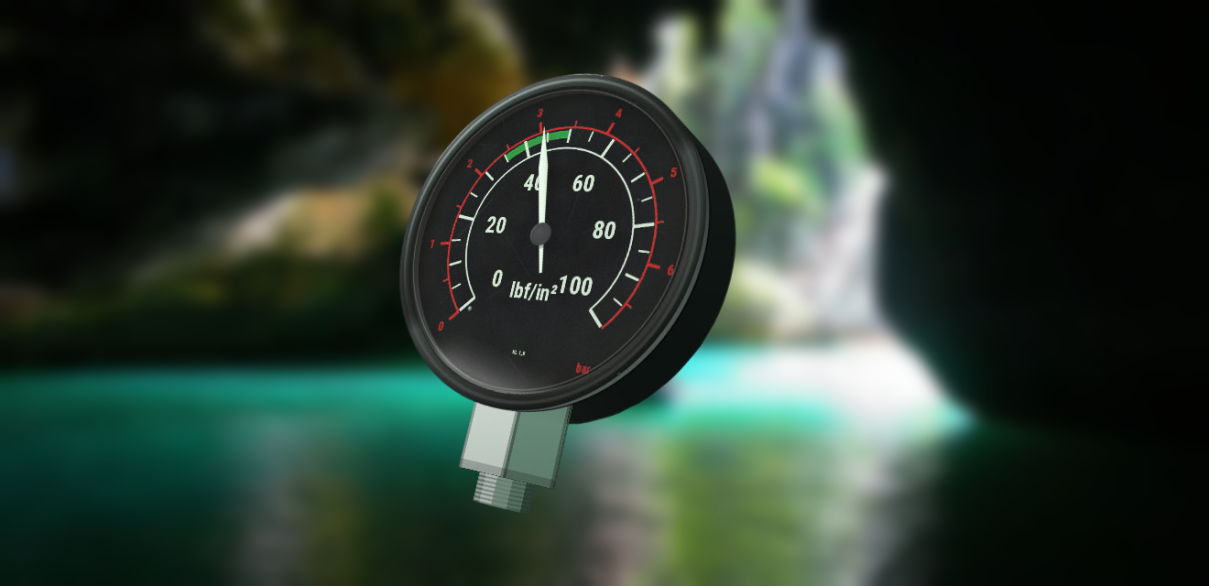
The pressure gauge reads 45 psi
